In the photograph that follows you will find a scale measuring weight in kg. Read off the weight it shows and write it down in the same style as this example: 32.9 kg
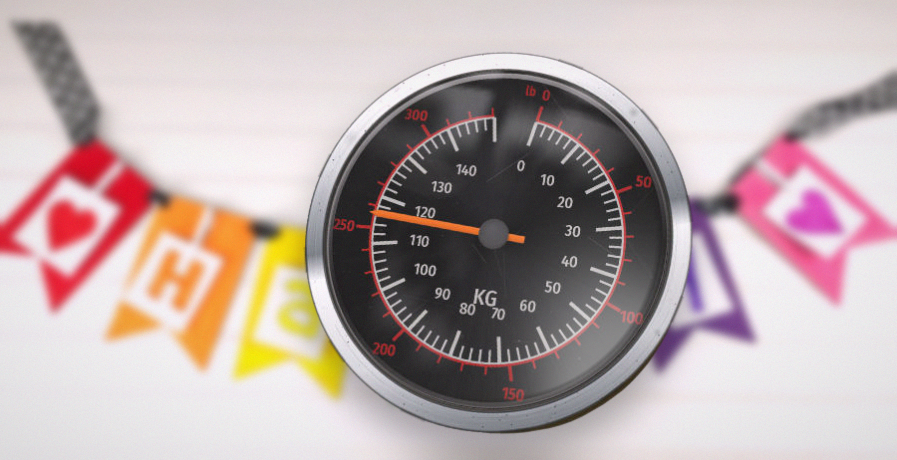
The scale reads 116 kg
